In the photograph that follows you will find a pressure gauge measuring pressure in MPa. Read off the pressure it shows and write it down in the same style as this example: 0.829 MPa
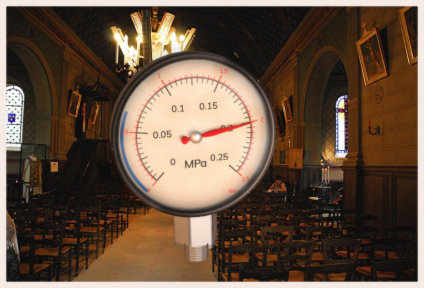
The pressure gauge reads 0.2 MPa
